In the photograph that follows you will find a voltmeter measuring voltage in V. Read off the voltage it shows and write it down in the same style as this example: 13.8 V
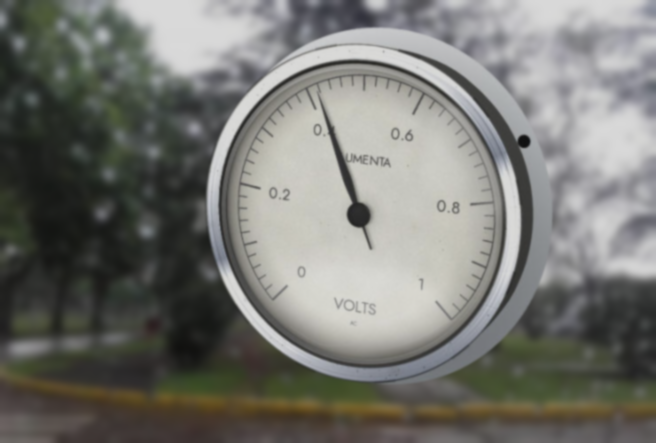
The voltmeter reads 0.42 V
